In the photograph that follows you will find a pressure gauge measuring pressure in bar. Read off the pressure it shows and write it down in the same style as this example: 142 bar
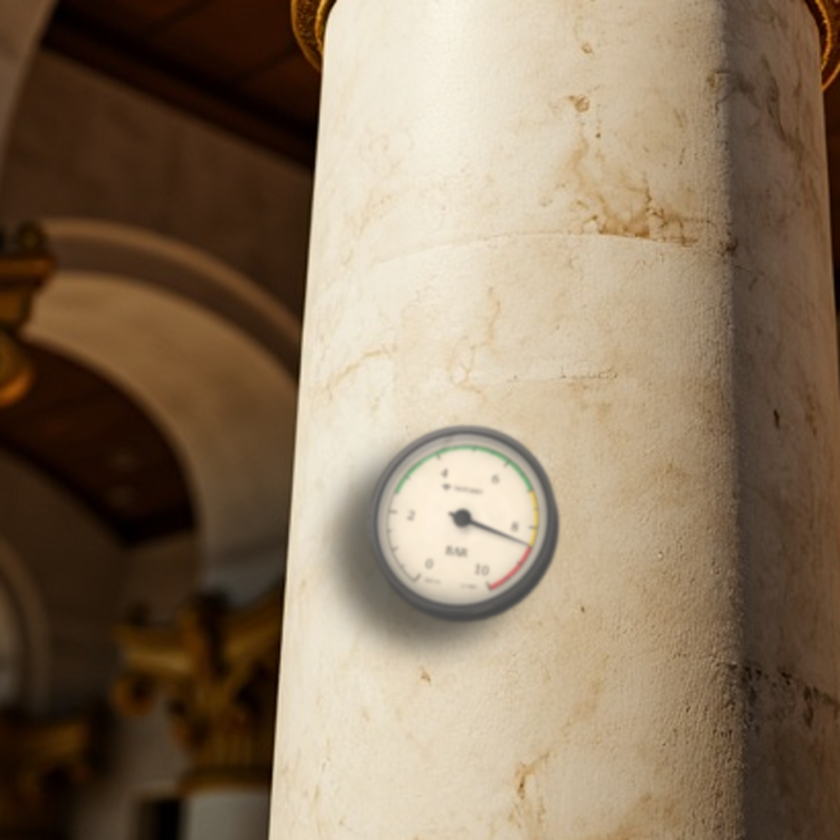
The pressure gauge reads 8.5 bar
